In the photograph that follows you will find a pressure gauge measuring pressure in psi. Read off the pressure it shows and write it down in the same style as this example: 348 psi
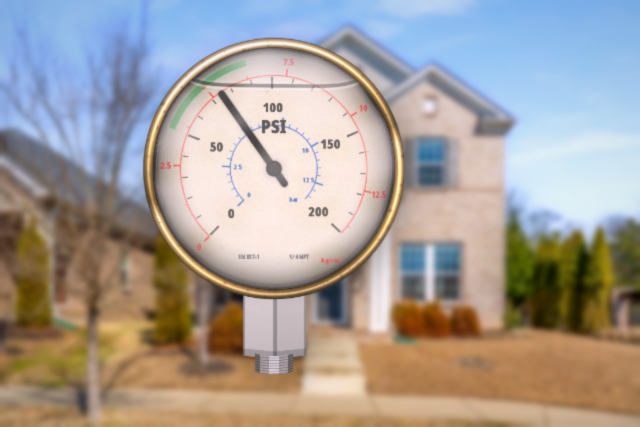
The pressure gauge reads 75 psi
